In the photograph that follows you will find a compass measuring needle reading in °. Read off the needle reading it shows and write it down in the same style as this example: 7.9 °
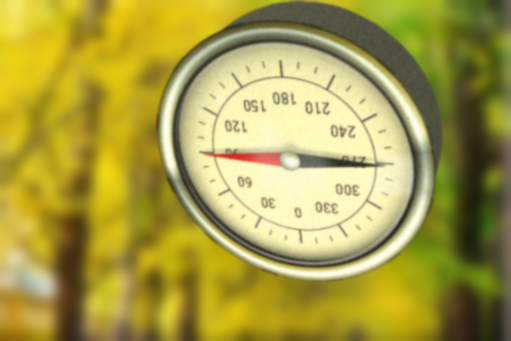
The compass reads 90 °
